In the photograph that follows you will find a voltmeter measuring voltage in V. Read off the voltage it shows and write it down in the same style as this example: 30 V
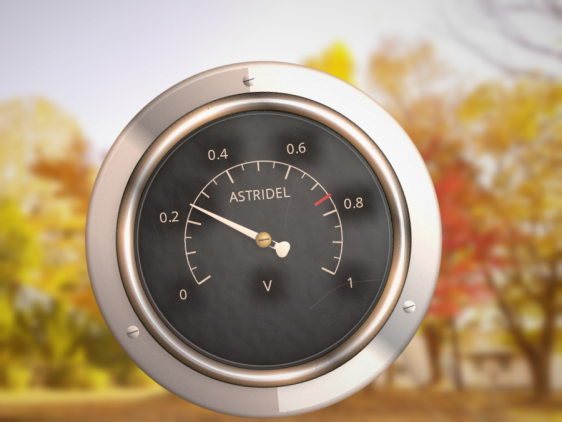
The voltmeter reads 0.25 V
